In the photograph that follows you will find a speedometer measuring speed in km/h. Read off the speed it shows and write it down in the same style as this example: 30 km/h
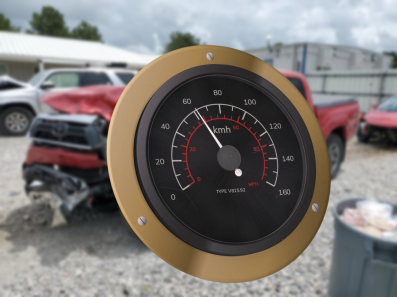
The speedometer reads 60 km/h
